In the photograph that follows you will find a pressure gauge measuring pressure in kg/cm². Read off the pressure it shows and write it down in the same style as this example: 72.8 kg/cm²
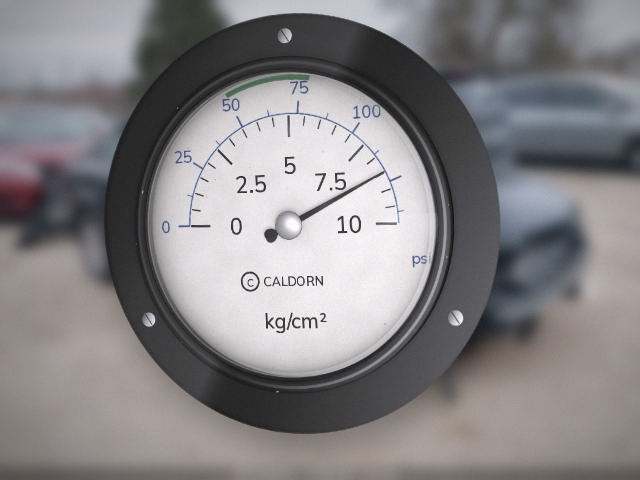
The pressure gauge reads 8.5 kg/cm²
